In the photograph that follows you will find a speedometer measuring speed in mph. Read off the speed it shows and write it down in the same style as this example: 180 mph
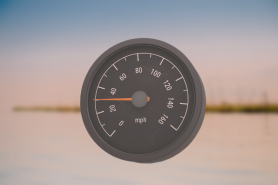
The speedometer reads 30 mph
